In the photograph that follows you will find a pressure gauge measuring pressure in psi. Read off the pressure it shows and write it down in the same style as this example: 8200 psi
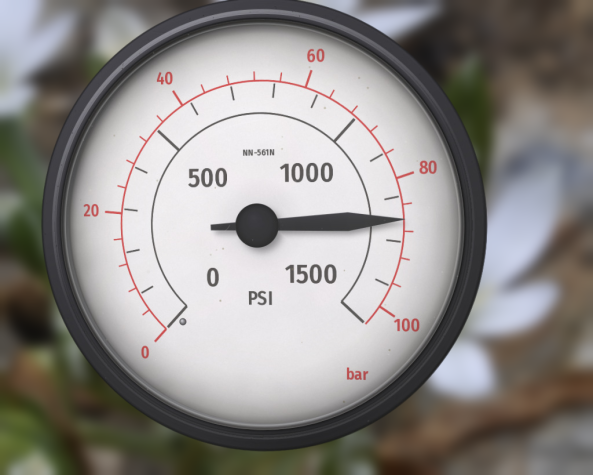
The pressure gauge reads 1250 psi
